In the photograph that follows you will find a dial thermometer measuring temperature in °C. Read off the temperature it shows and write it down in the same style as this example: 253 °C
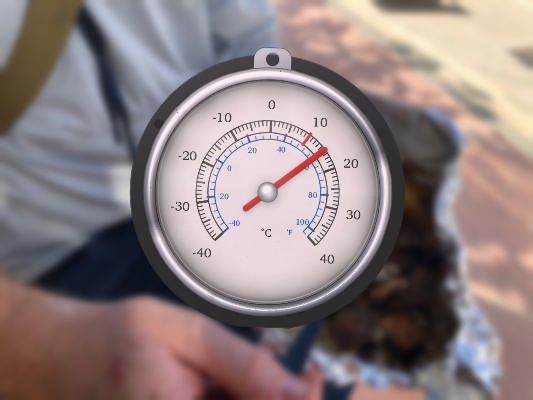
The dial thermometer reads 15 °C
